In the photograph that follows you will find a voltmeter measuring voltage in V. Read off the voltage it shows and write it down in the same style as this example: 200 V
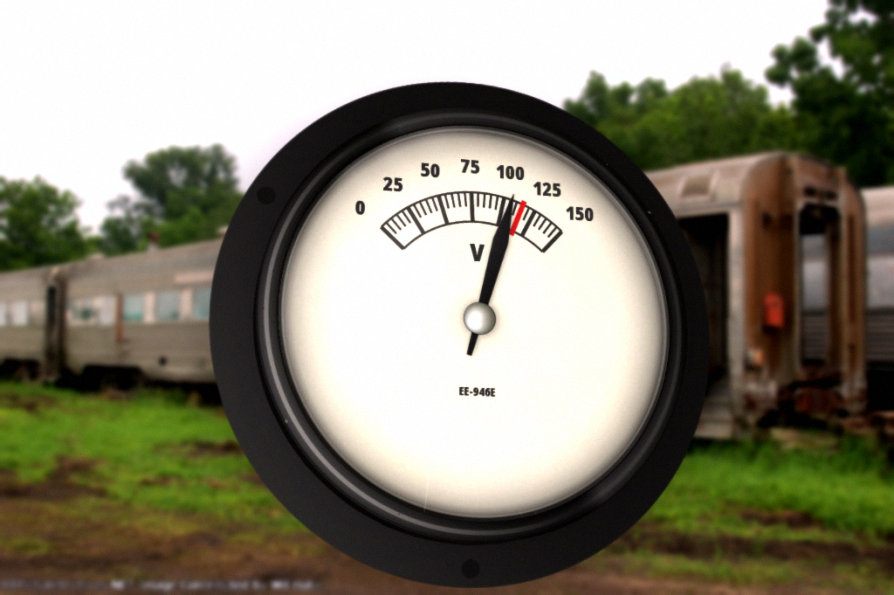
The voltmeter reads 105 V
